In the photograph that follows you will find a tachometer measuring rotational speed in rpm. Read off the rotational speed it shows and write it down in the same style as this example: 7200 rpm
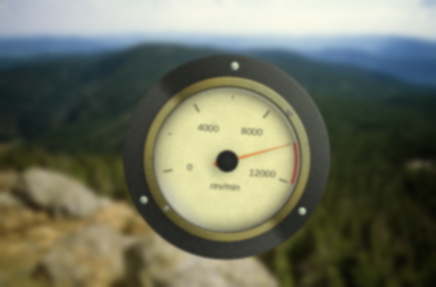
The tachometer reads 10000 rpm
